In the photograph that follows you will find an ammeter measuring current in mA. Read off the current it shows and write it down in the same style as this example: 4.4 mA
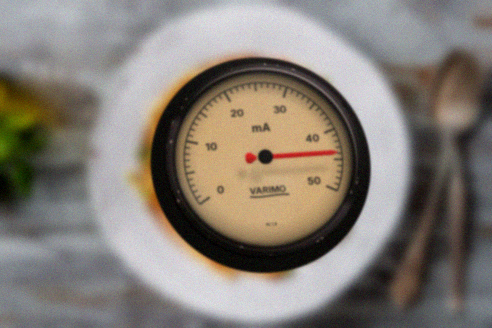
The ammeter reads 44 mA
